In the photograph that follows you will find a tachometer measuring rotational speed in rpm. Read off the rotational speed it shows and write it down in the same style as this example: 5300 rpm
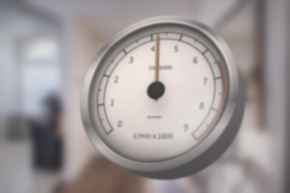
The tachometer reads 4250 rpm
